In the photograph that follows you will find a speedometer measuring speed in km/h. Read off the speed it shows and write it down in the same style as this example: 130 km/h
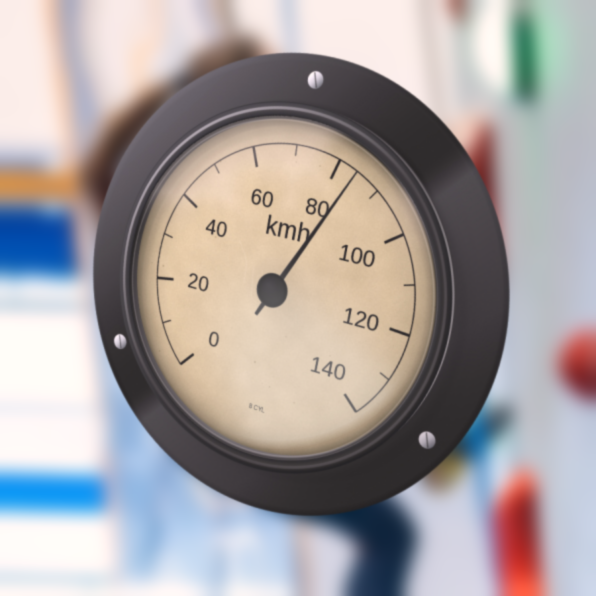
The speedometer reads 85 km/h
